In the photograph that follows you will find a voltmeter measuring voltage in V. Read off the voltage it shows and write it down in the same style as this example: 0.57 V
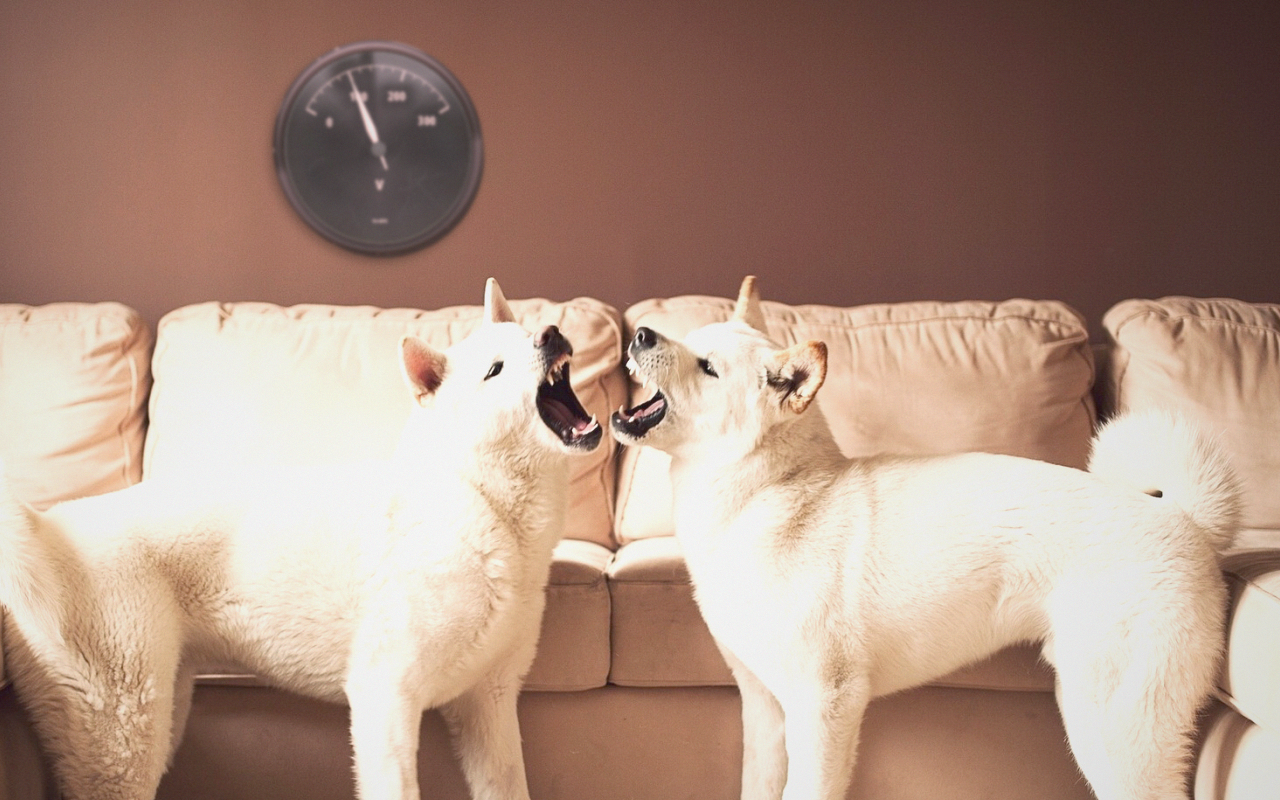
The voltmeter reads 100 V
